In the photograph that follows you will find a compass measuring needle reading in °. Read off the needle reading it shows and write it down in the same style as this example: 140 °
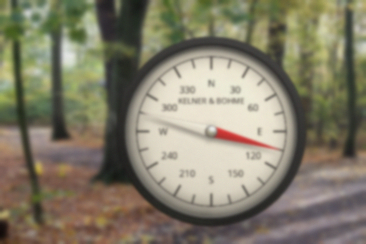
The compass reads 105 °
